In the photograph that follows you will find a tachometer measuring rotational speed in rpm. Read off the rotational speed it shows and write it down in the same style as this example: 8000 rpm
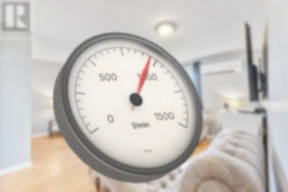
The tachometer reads 950 rpm
